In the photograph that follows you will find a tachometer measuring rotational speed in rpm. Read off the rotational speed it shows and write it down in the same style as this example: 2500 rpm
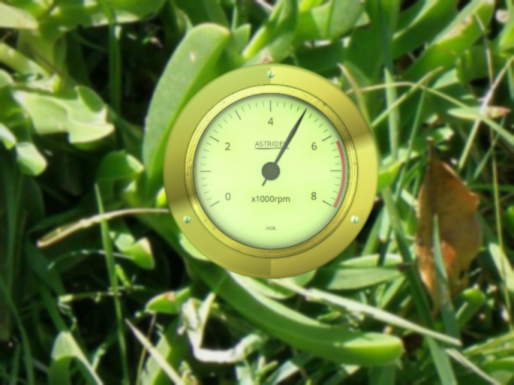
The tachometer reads 5000 rpm
